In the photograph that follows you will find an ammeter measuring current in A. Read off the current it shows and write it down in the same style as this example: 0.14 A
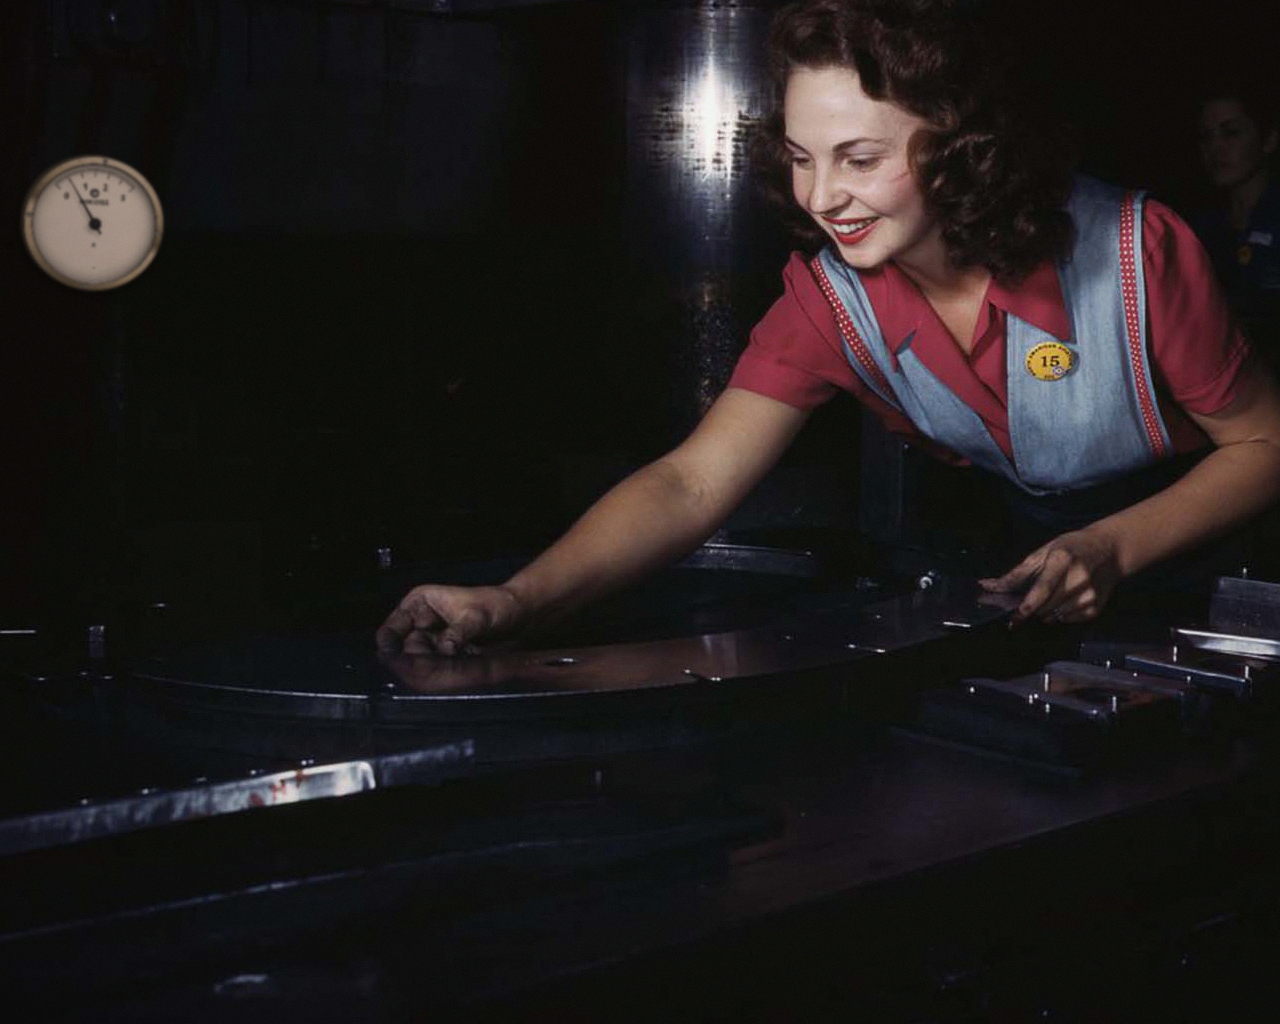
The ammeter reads 0.5 A
